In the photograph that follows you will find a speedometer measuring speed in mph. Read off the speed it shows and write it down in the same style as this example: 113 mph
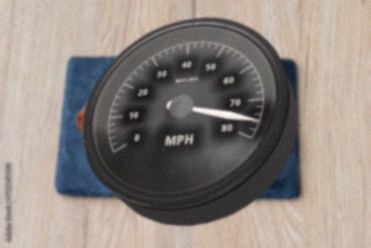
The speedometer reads 76 mph
